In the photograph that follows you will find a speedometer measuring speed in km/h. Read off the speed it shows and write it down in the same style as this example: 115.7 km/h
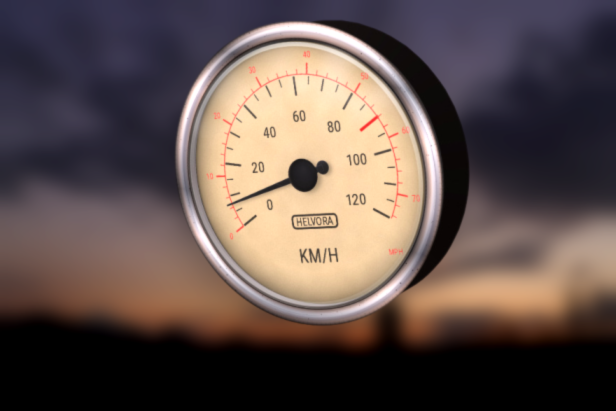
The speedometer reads 7.5 km/h
